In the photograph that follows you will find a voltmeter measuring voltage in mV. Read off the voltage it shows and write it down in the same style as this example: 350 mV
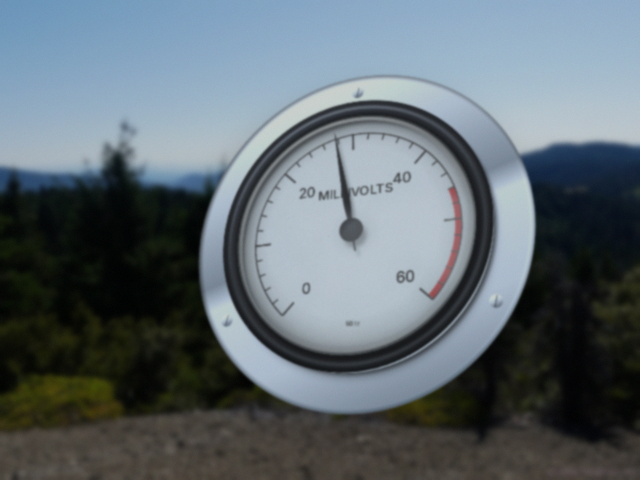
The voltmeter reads 28 mV
